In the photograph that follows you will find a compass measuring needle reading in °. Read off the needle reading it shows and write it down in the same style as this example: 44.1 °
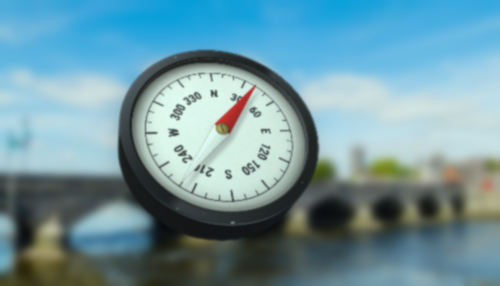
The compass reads 40 °
